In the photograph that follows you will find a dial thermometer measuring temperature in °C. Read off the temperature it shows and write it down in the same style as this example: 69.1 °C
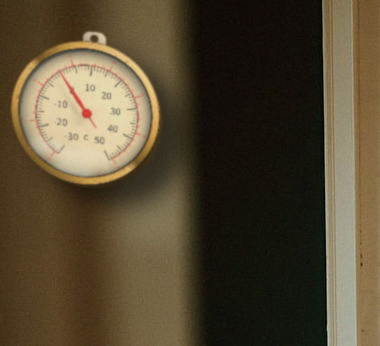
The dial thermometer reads 0 °C
